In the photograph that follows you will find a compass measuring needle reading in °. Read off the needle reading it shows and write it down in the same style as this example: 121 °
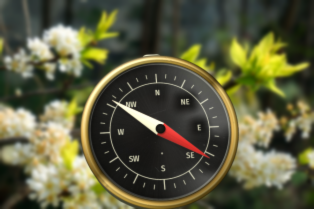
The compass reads 125 °
